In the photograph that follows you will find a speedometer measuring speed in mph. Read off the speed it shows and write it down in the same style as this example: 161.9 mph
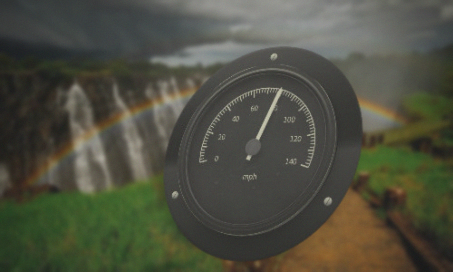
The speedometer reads 80 mph
